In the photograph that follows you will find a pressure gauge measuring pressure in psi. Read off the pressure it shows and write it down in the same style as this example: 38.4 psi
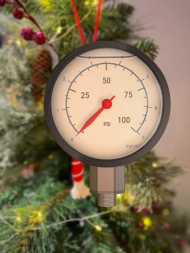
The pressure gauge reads 0 psi
